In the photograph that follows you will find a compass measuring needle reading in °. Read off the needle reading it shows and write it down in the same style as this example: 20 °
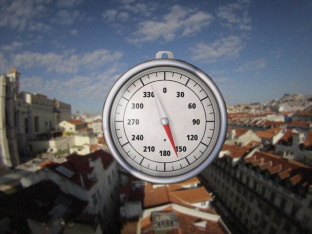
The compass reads 160 °
